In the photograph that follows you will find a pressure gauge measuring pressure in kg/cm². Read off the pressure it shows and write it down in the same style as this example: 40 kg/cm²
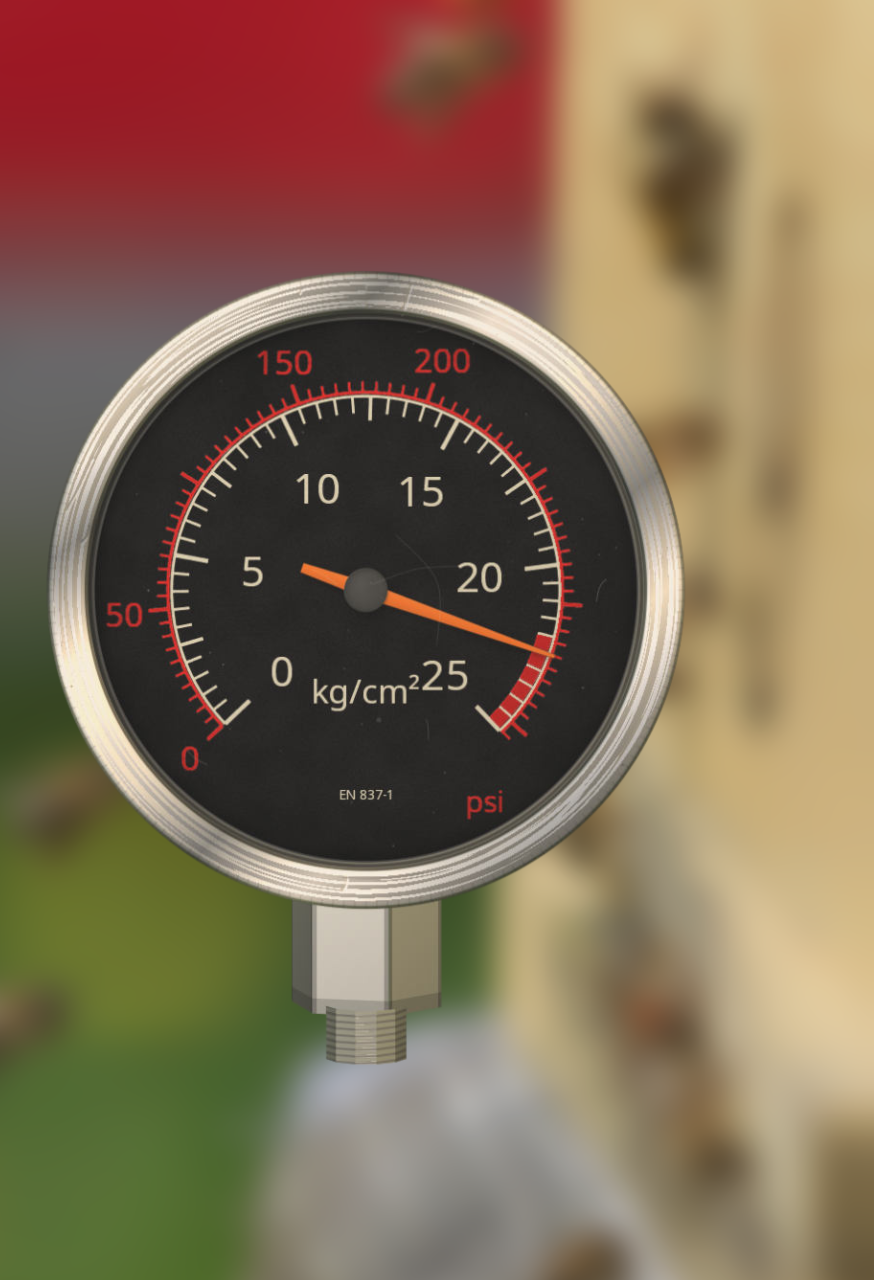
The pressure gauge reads 22.5 kg/cm²
